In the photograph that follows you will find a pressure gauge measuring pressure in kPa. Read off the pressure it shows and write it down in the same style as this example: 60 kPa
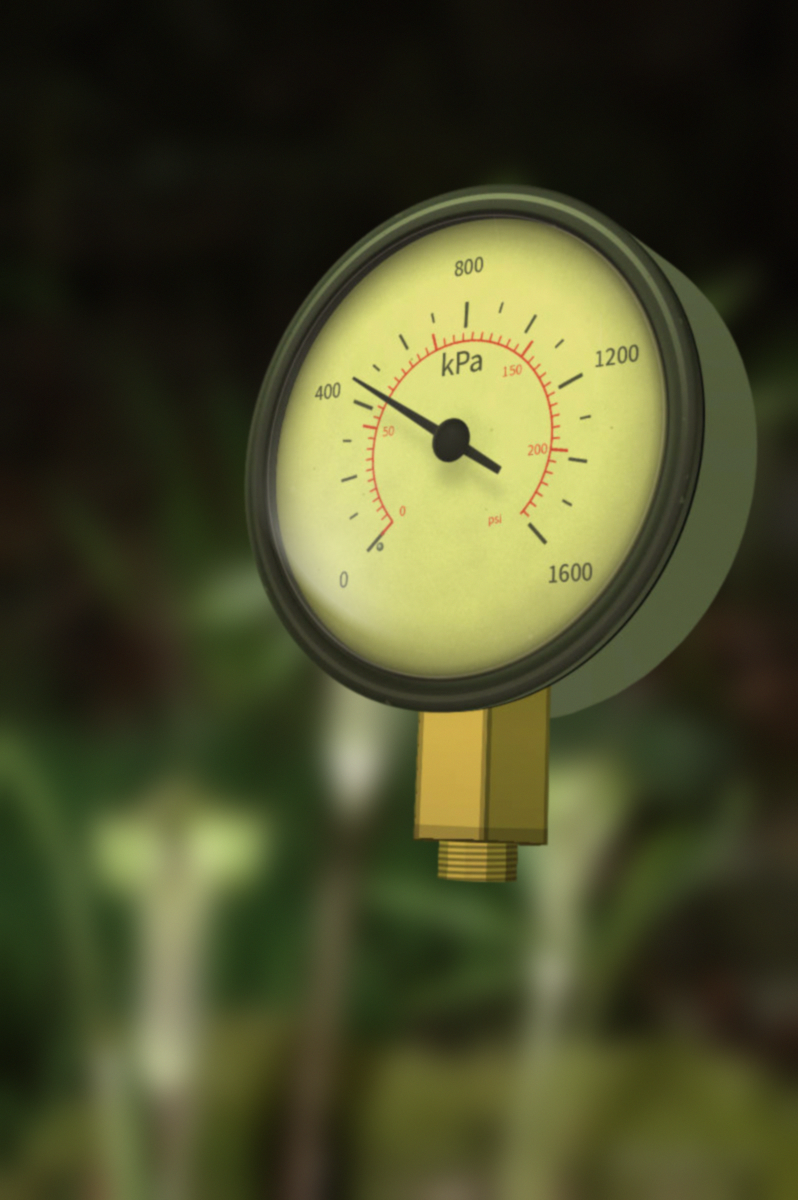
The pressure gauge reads 450 kPa
